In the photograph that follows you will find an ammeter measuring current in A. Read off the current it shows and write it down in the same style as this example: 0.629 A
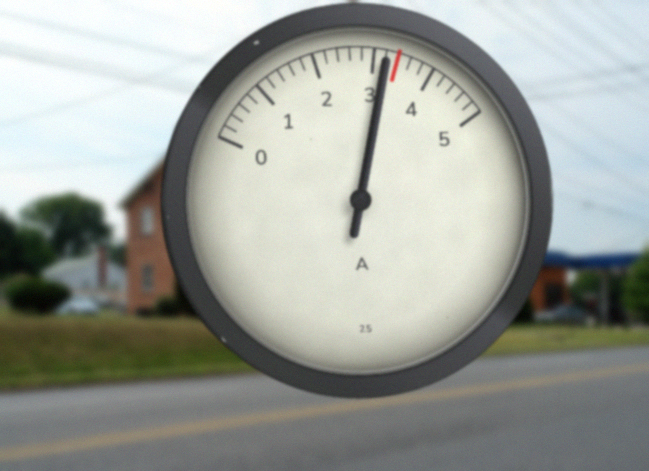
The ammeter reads 3.2 A
